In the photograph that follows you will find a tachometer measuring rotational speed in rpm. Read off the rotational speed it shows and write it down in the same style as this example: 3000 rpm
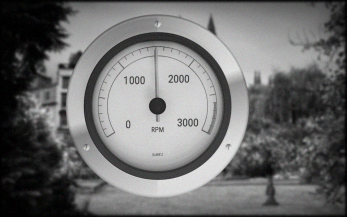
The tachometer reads 1500 rpm
